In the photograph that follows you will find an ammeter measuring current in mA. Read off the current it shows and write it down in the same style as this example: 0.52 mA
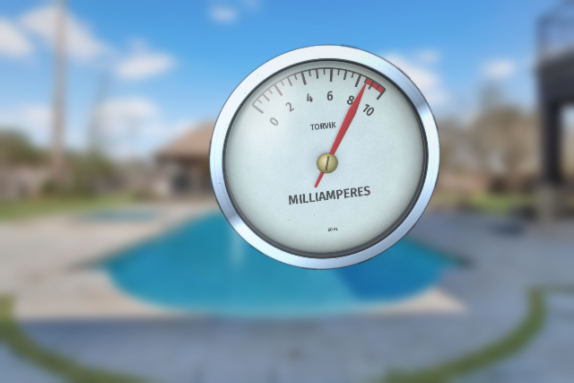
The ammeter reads 8.5 mA
